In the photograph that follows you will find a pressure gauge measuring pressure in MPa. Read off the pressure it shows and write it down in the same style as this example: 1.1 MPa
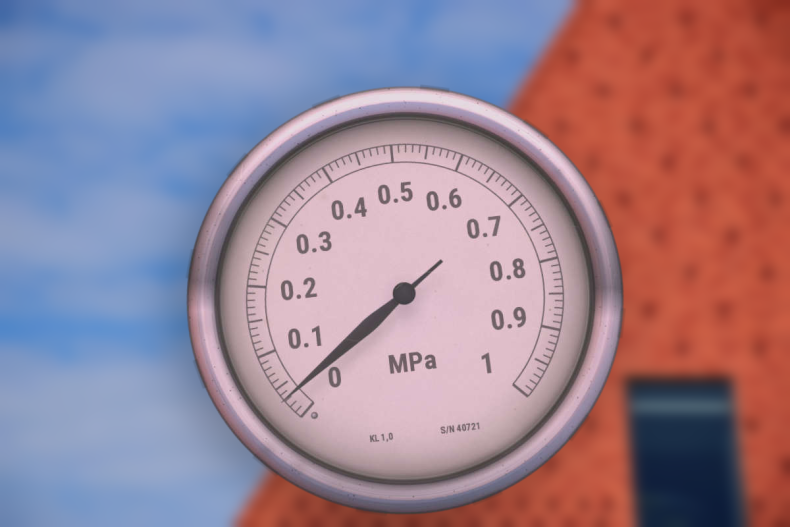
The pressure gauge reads 0.03 MPa
